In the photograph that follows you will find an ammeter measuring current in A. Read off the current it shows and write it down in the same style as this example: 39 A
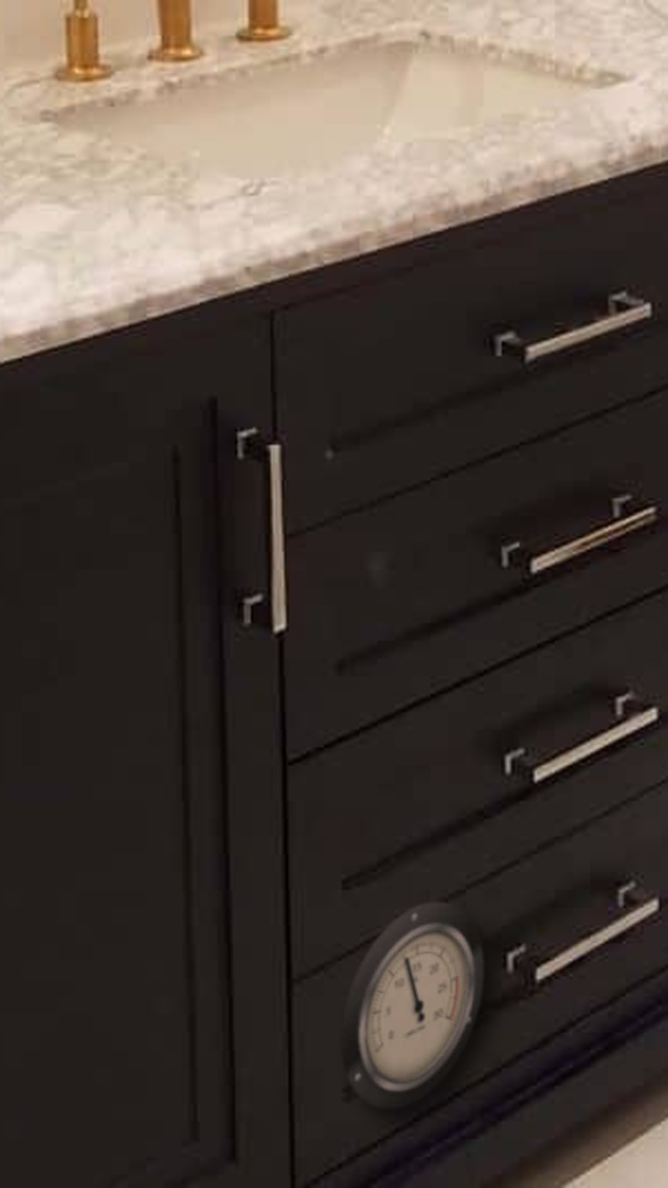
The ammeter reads 12.5 A
